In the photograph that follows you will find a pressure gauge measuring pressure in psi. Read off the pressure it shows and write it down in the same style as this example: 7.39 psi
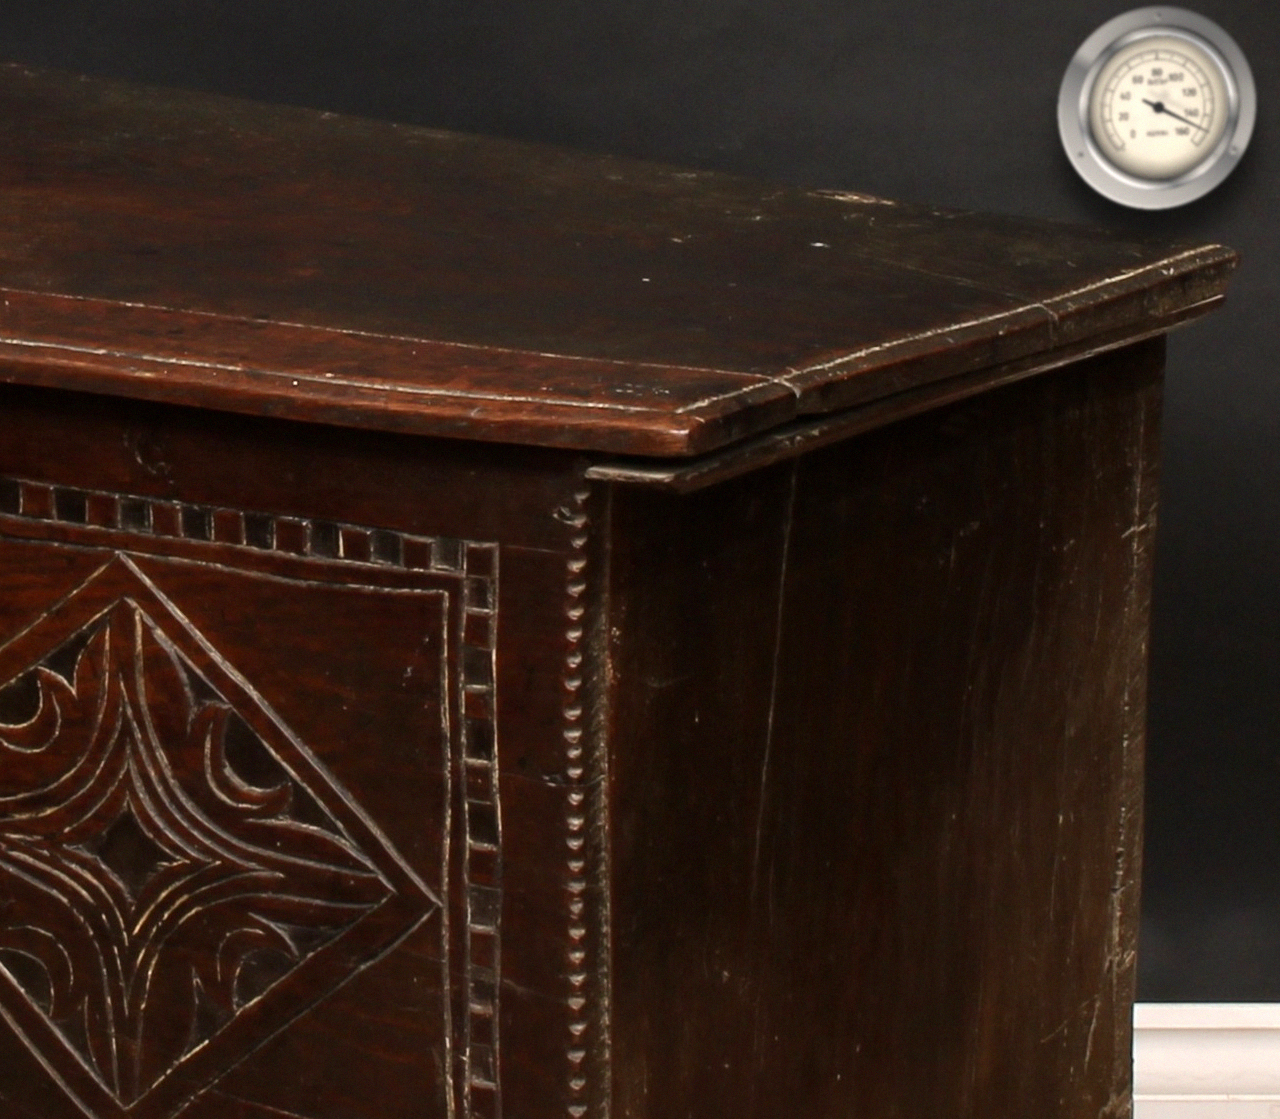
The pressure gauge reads 150 psi
